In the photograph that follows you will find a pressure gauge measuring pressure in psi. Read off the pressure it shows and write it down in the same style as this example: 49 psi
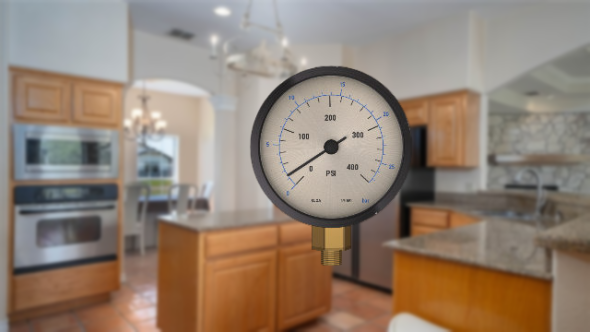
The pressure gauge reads 20 psi
